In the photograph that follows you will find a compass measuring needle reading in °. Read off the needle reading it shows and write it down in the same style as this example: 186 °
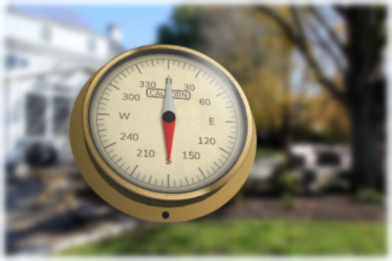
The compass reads 180 °
